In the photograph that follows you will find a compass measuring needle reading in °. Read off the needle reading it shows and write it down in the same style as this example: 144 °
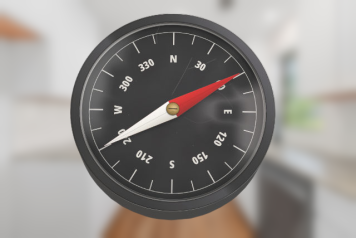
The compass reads 60 °
